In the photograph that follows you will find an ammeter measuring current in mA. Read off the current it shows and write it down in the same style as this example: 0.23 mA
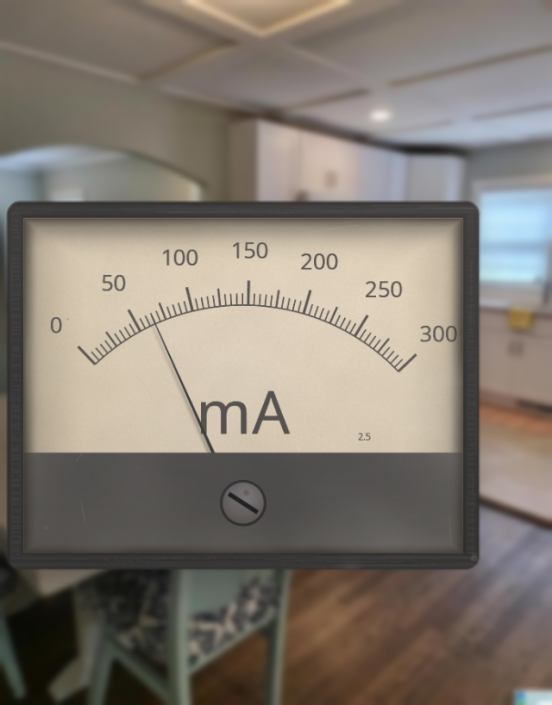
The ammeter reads 65 mA
